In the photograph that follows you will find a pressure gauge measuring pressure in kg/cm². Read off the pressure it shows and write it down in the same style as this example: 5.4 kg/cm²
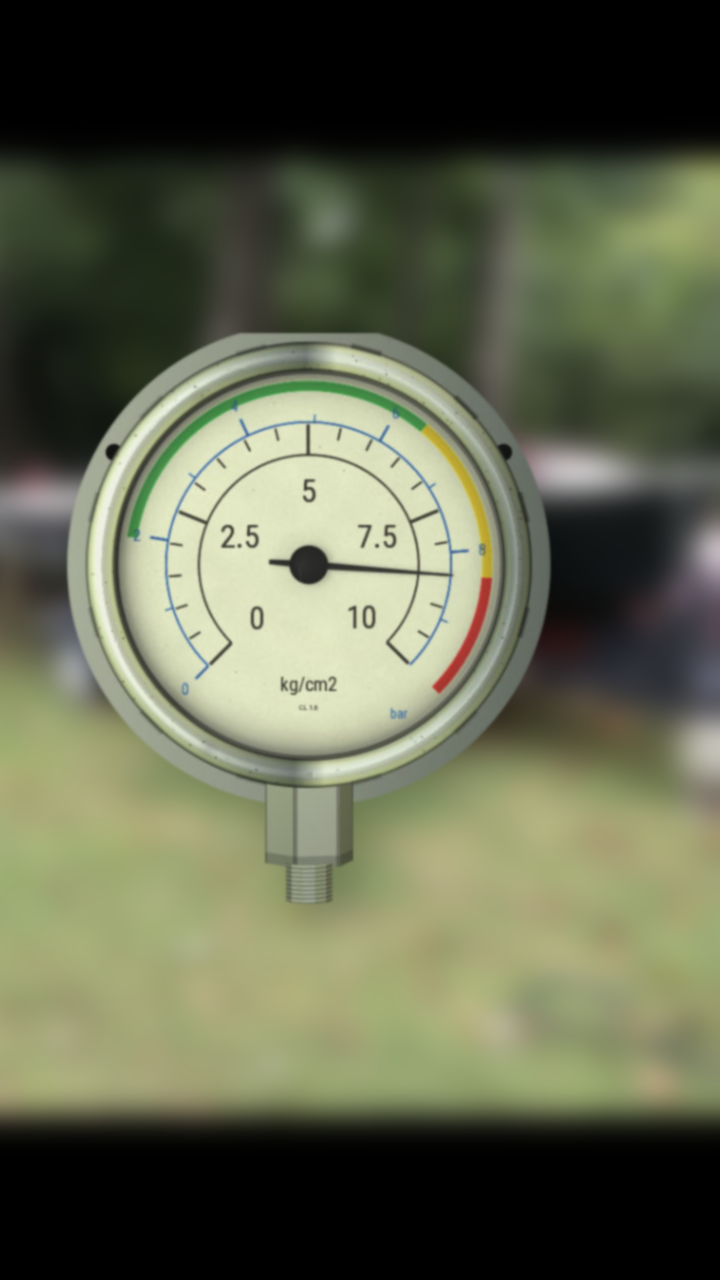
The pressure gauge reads 8.5 kg/cm²
